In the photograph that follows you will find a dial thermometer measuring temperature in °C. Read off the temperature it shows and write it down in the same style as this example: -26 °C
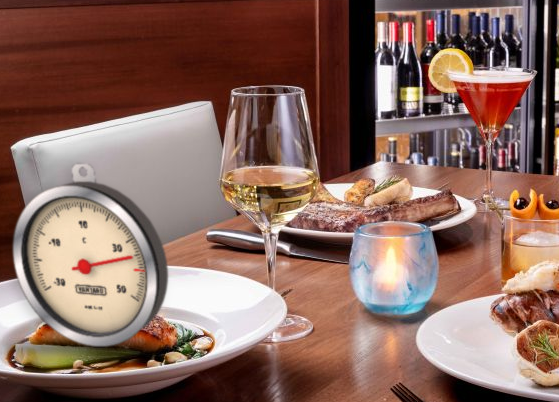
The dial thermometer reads 35 °C
